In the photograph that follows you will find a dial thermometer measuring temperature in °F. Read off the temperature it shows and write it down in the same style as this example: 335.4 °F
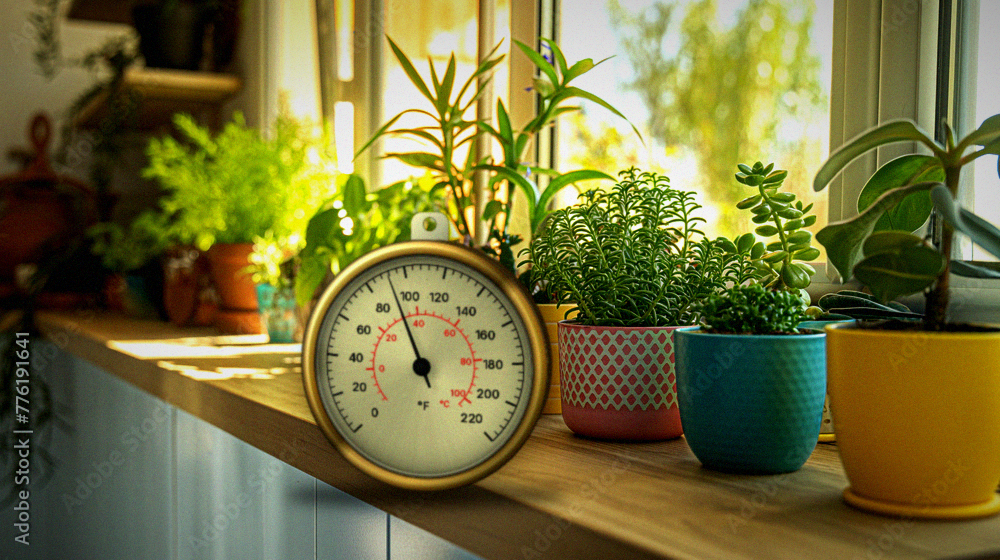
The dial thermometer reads 92 °F
